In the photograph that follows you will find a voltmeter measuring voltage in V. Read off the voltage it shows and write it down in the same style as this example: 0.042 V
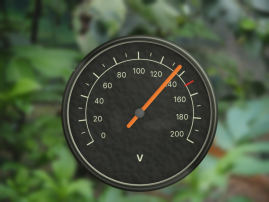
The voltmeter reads 135 V
